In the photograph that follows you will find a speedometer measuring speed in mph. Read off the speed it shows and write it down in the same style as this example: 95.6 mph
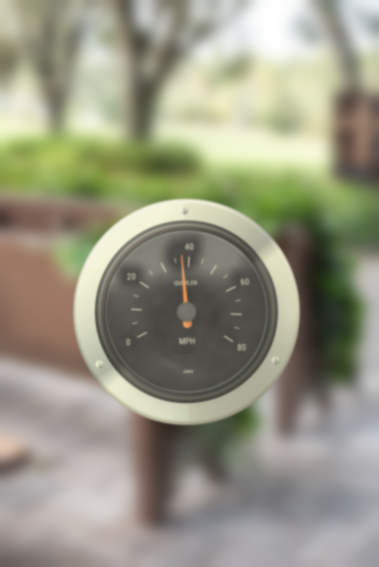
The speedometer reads 37.5 mph
